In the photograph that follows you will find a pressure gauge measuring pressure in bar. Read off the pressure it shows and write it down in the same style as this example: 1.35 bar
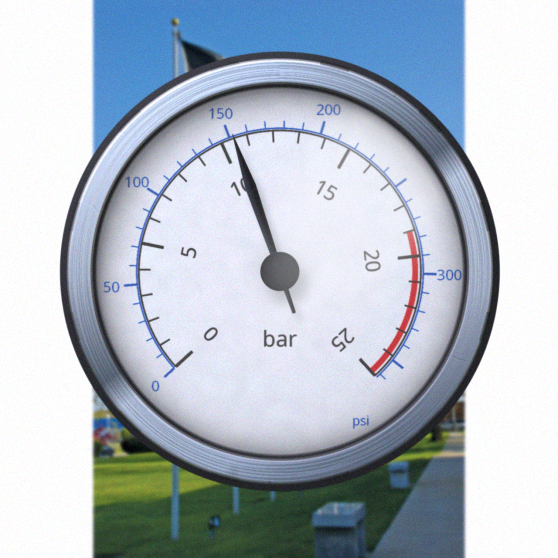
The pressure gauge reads 10.5 bar
